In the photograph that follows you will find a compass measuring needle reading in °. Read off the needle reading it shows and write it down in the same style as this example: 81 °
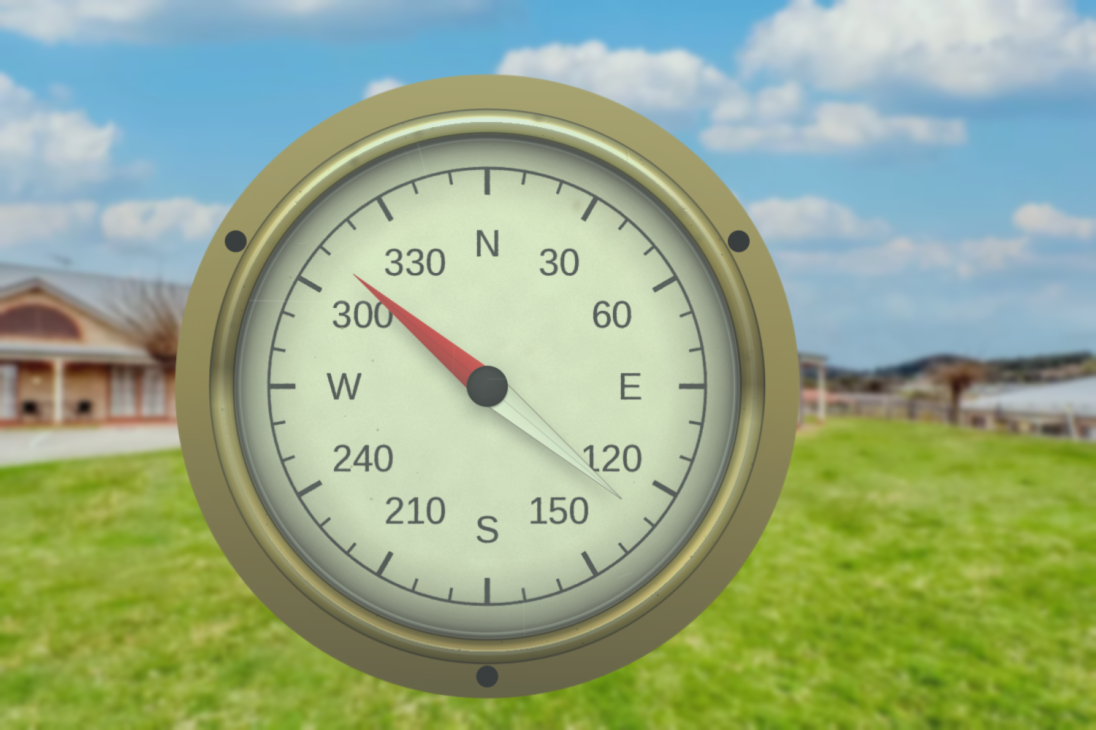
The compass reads 310 °
